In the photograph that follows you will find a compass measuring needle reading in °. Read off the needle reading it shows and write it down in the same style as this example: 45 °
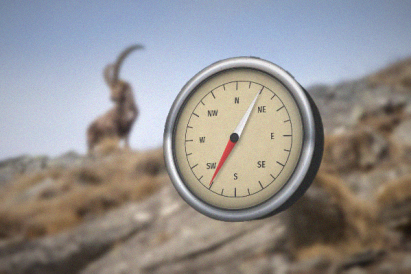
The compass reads 210 °
